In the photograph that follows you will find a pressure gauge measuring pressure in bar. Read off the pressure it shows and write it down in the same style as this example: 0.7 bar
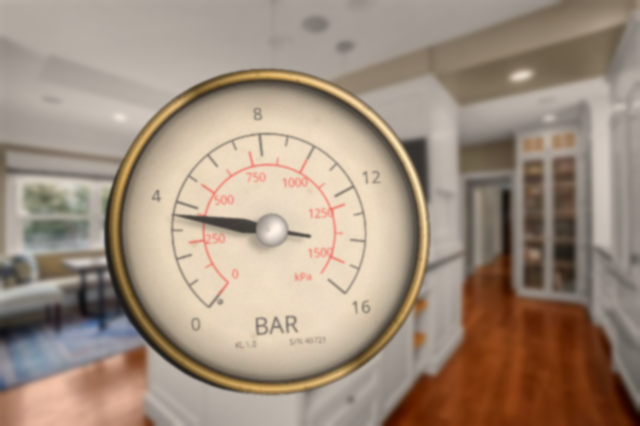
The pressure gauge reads 3.5 bar
